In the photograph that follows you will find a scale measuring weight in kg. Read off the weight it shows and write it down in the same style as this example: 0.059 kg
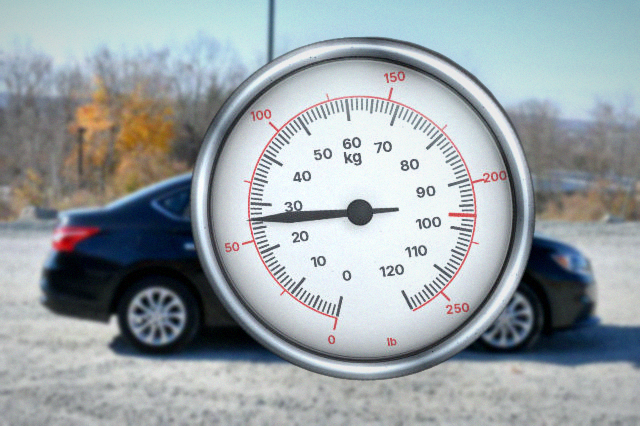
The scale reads 27 kg
